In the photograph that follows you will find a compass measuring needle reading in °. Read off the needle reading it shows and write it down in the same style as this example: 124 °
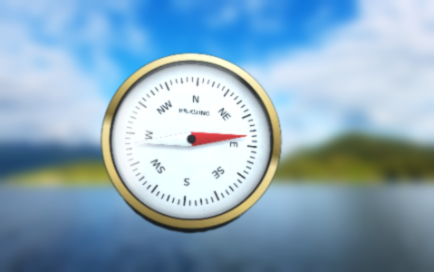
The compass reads 80 °
